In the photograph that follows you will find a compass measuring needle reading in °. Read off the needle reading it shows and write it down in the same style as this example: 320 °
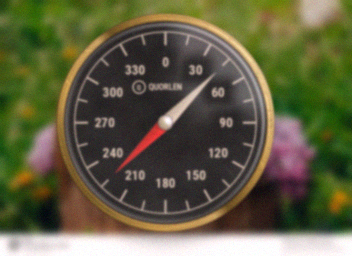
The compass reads 225 °
